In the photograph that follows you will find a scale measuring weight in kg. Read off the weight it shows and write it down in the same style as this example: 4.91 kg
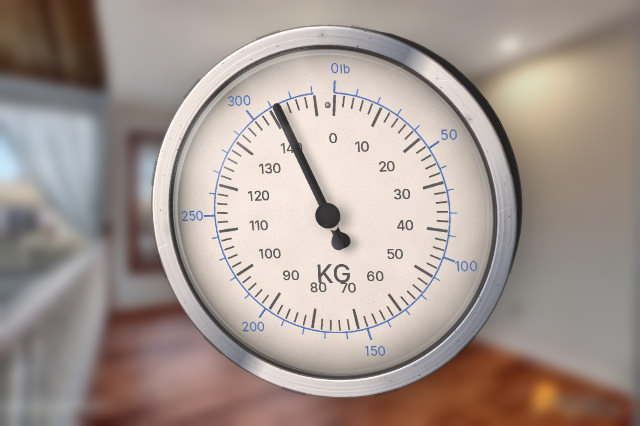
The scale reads 142 kg
